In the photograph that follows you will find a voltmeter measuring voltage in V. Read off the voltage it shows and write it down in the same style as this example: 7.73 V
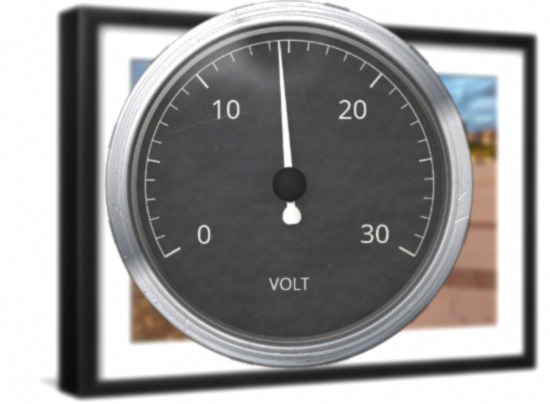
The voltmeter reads 14.5 V
